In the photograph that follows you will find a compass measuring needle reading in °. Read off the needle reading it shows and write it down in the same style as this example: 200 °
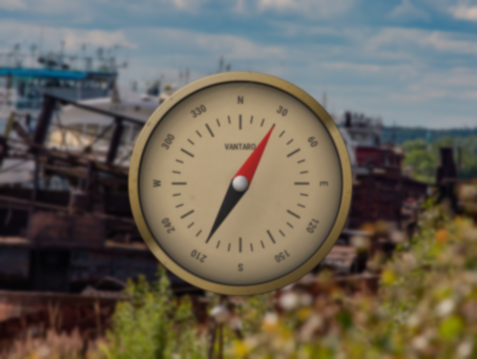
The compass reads 30 °
